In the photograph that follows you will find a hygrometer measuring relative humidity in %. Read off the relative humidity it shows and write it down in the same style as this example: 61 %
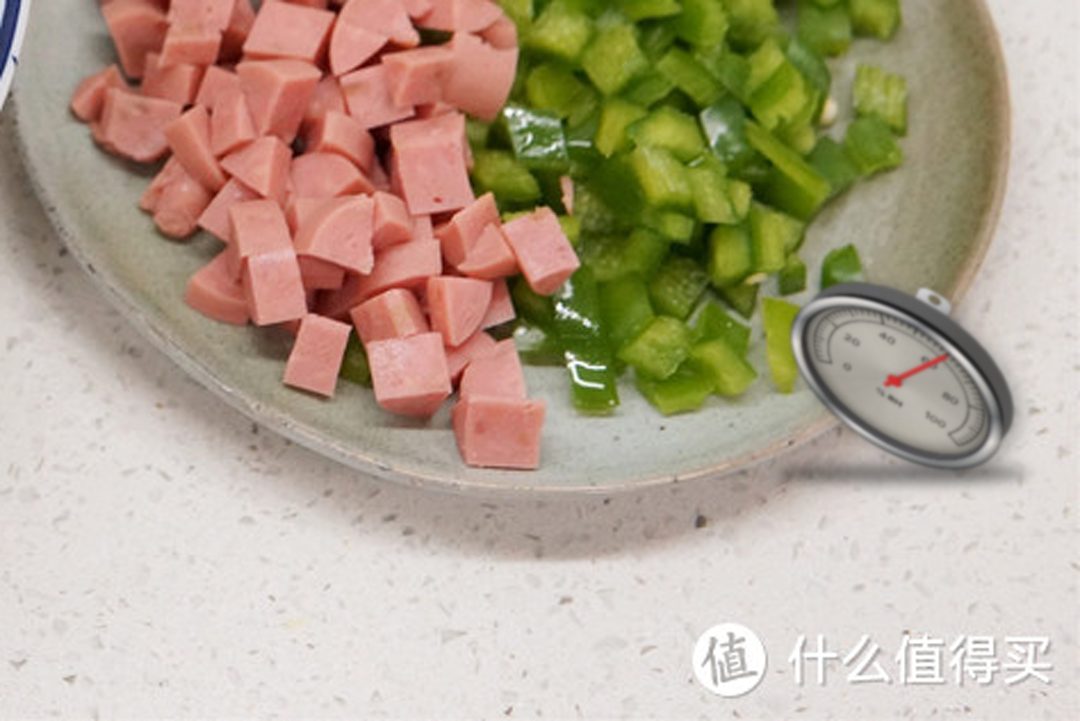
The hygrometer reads 60 %
